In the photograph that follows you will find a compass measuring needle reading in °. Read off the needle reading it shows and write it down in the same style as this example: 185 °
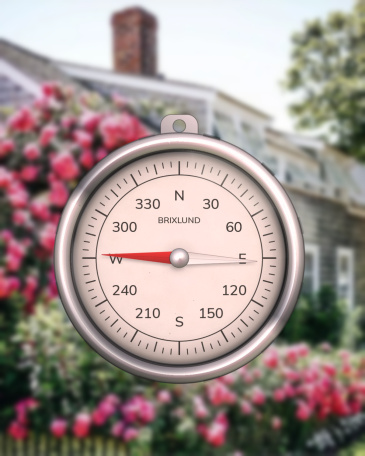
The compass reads 272.5 °
